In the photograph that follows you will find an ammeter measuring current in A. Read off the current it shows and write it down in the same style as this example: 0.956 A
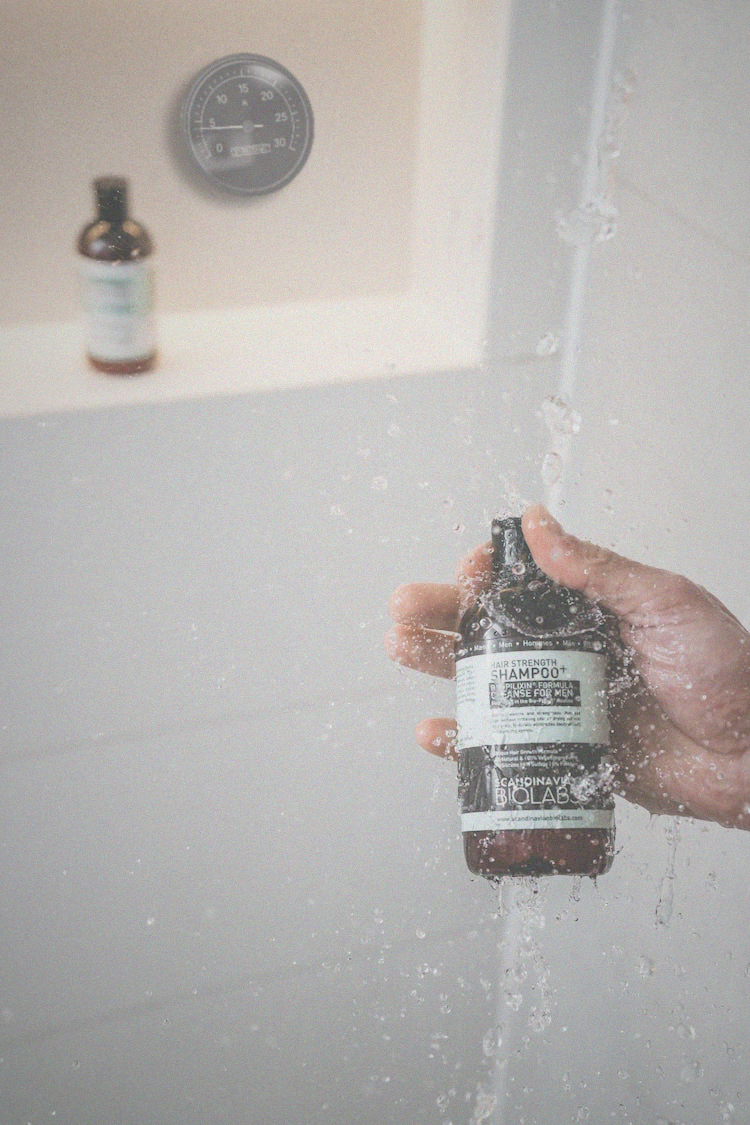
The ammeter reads 4 A
